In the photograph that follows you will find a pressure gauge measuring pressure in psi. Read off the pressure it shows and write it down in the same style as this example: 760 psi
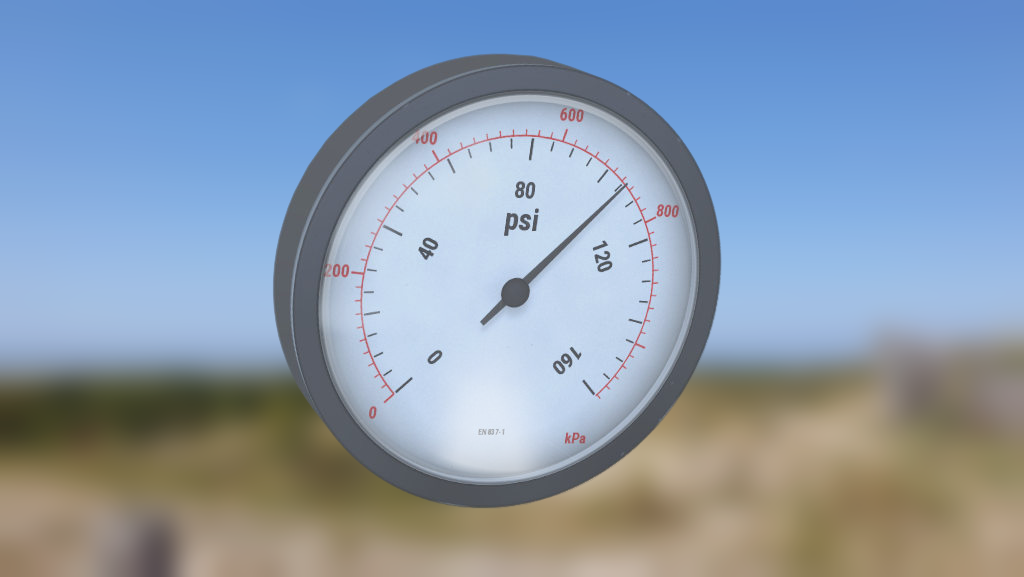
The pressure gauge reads 105 psi
